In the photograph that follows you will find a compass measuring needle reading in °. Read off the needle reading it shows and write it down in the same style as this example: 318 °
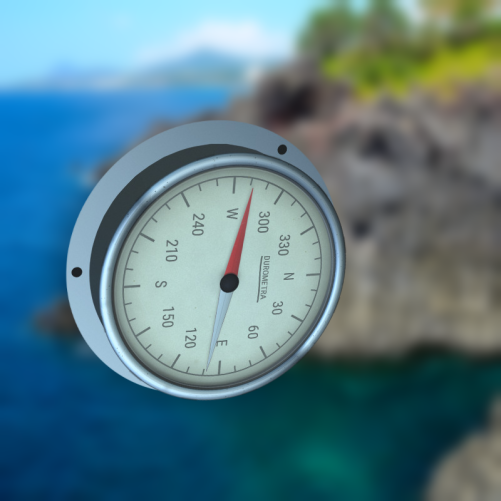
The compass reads 280 °
